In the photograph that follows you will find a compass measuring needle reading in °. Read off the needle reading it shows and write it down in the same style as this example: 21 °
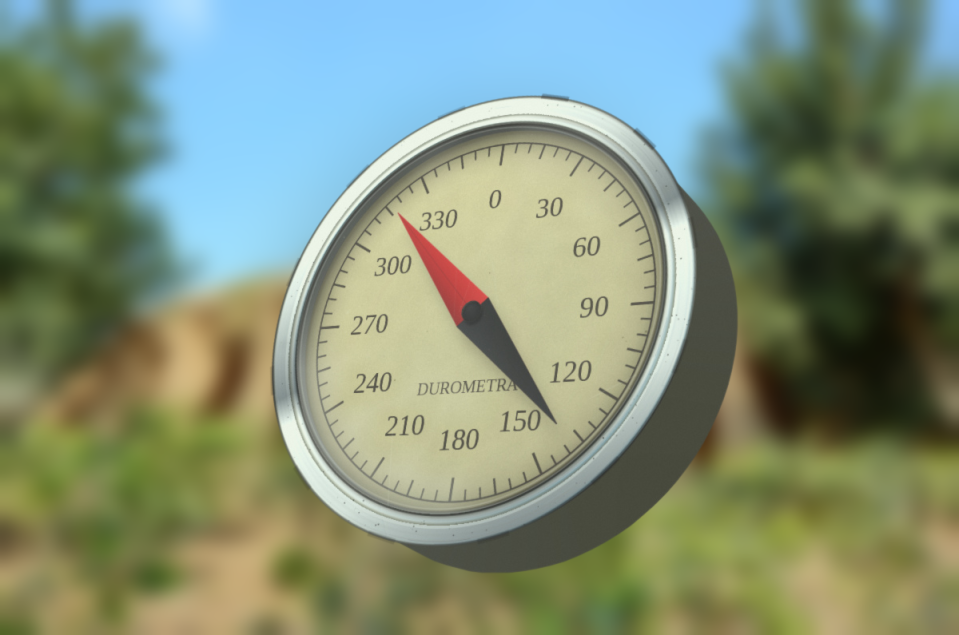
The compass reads 317.5 °
